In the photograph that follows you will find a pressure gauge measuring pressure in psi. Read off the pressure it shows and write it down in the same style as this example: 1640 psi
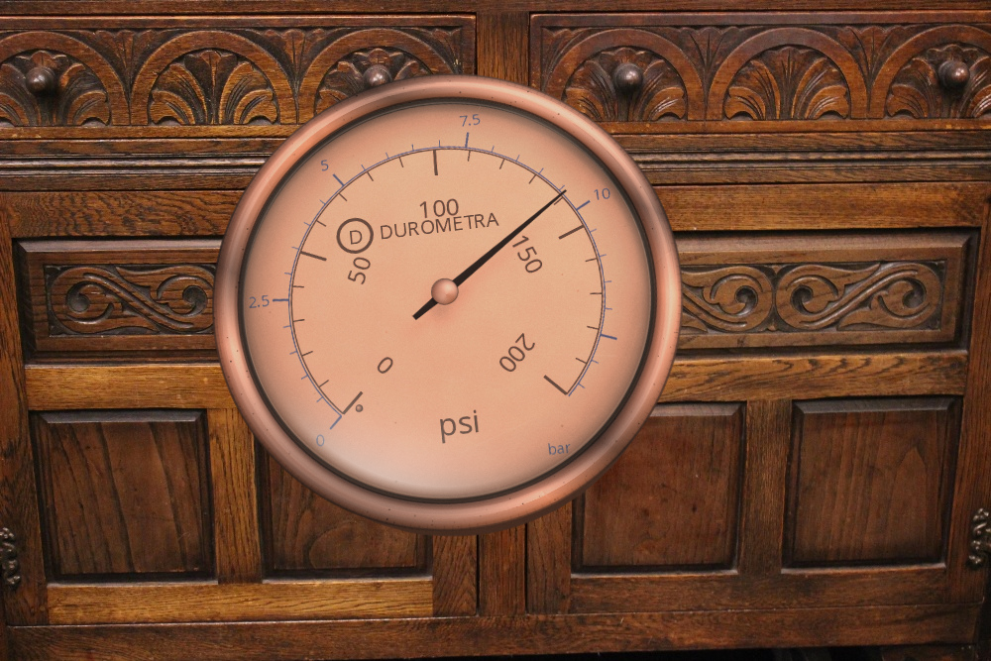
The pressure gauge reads 140 psi
